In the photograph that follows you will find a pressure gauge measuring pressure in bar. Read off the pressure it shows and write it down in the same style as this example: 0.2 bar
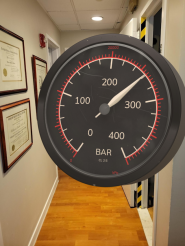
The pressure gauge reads 260 bar
